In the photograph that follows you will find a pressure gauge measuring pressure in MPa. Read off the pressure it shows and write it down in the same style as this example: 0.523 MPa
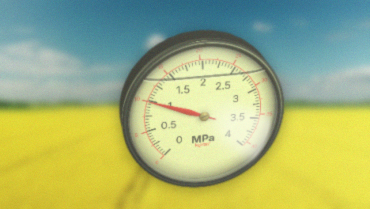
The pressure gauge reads 1 MPa
